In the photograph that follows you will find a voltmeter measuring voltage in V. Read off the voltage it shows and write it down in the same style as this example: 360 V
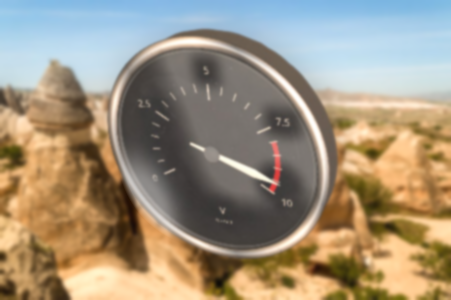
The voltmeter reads 9.5 V
